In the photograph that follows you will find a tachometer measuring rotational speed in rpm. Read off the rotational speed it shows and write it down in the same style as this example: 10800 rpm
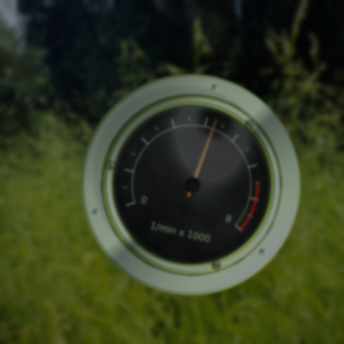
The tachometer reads 4250 rpm
